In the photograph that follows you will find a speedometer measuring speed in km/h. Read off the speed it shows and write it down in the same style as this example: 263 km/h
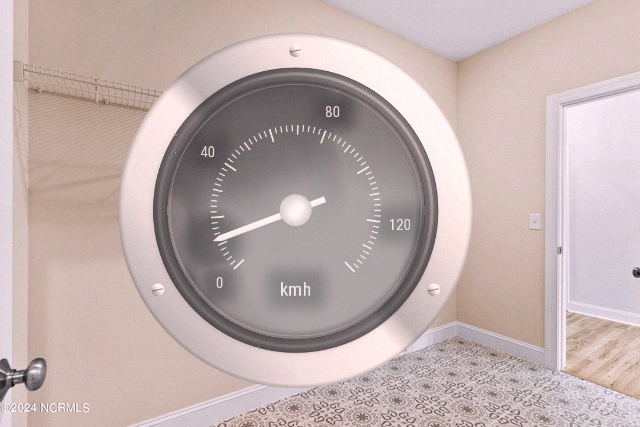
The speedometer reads 12 km/h
